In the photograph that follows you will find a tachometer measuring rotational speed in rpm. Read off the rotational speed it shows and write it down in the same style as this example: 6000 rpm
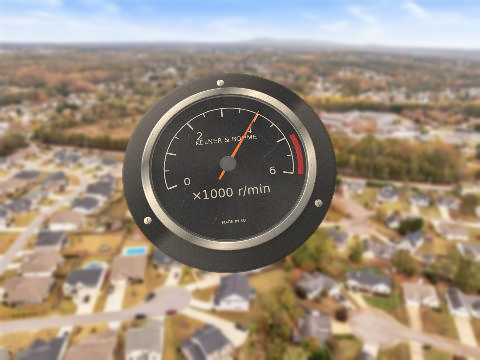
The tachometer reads 4000 rpm
